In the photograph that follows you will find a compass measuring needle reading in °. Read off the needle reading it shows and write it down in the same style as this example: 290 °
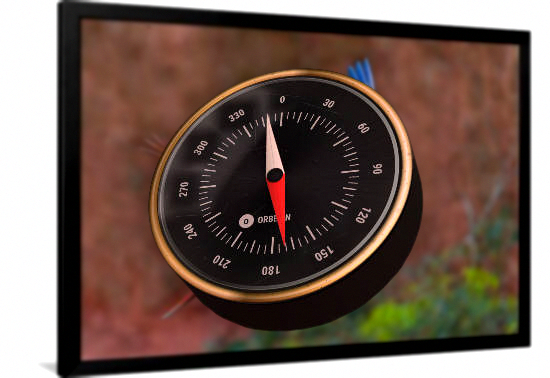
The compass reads 170 °
